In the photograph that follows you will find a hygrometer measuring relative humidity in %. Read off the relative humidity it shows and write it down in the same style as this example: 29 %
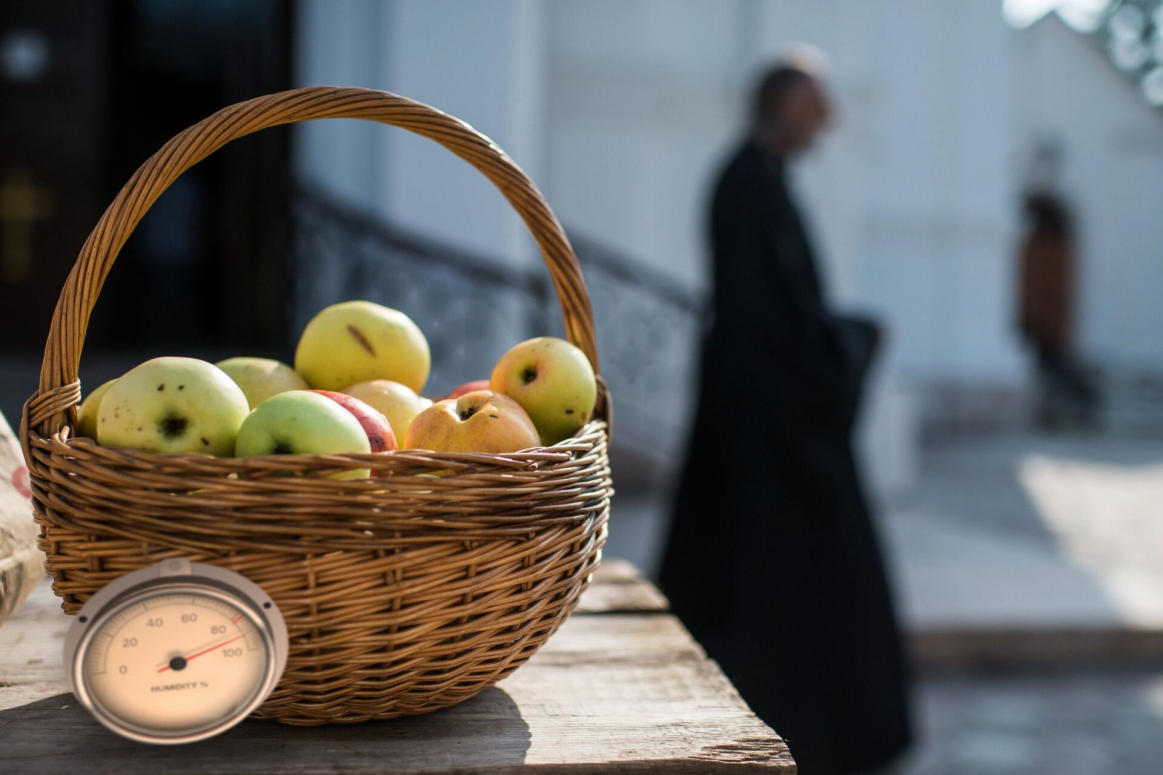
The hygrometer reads 90 %
